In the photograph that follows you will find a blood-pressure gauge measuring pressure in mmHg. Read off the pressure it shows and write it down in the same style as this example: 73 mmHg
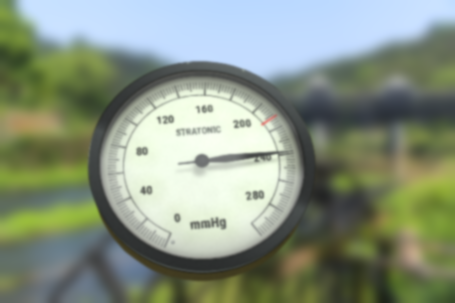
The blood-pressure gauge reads 240 mmHg
